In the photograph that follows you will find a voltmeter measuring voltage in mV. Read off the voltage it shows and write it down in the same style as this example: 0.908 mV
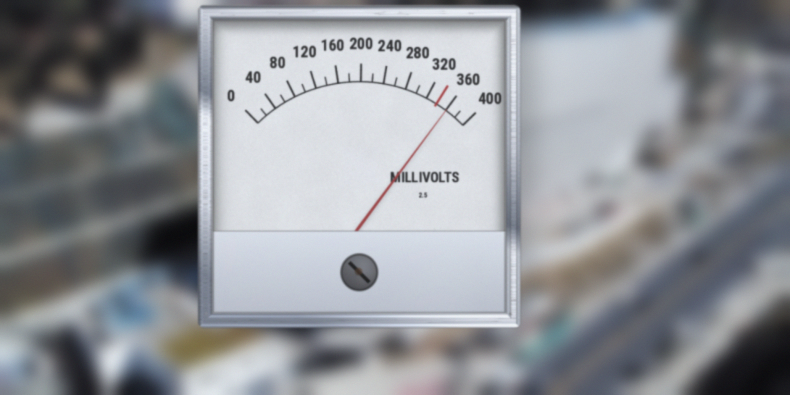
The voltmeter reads 360 mV
